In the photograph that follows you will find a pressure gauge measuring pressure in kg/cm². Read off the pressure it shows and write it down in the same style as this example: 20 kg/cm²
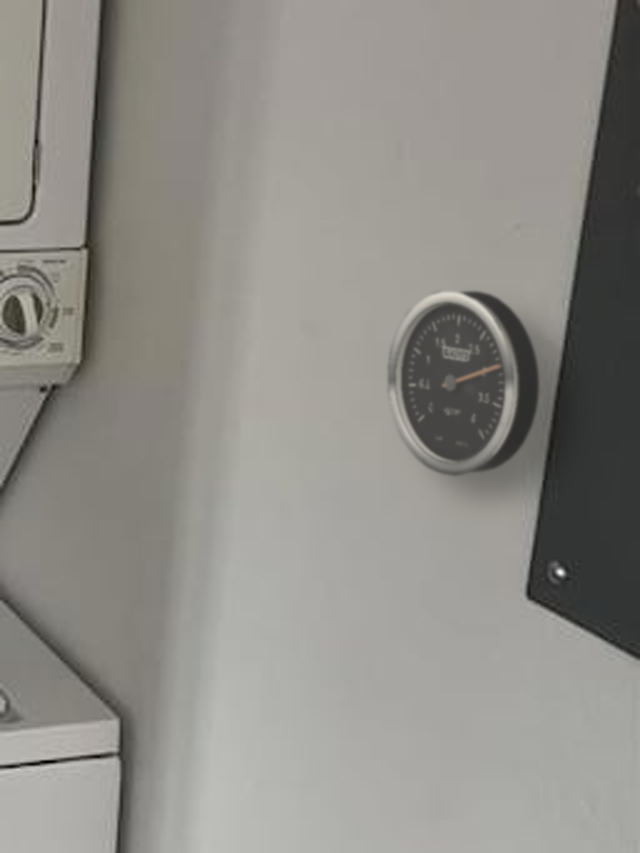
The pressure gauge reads 3 kg/cm²
